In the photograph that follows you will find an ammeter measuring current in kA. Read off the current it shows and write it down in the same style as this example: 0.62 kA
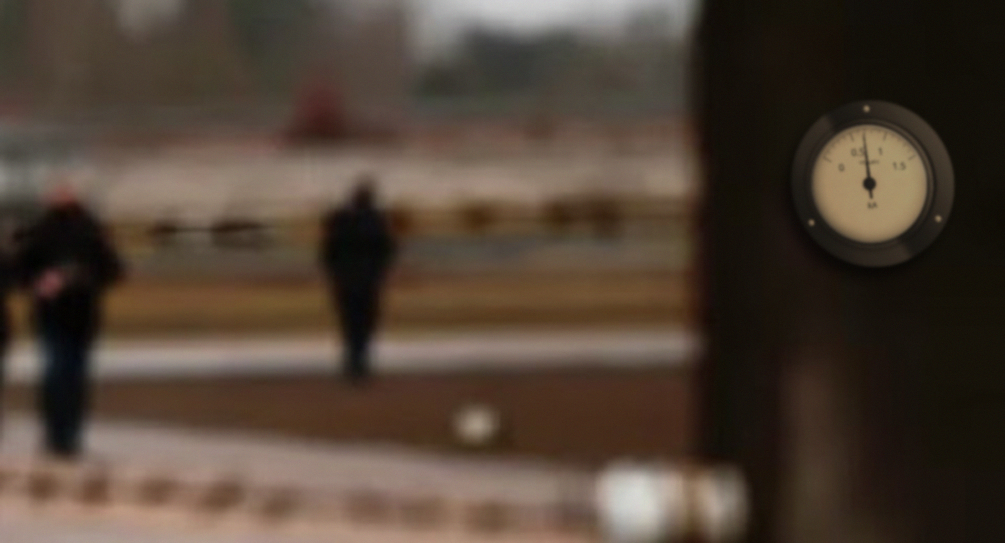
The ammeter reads 0.7 kA
